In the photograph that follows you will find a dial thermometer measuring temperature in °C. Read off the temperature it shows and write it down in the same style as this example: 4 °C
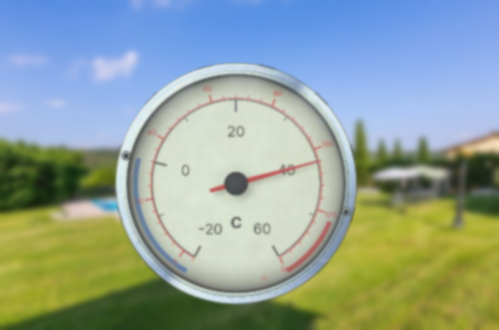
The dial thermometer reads 40 °C
